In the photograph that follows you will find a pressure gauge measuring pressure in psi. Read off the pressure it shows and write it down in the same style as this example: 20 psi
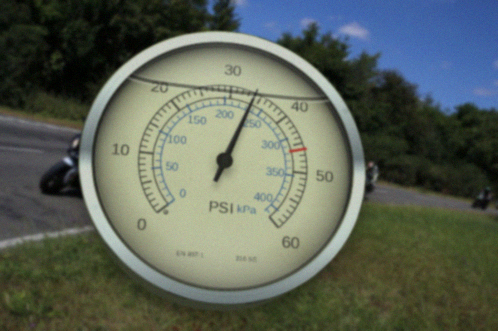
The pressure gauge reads 34 psi
